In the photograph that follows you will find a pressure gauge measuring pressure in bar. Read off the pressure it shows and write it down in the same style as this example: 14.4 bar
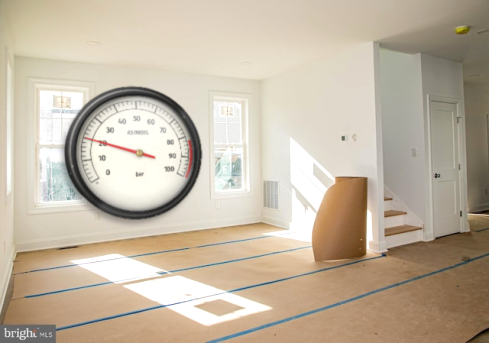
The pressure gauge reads 20 bar
